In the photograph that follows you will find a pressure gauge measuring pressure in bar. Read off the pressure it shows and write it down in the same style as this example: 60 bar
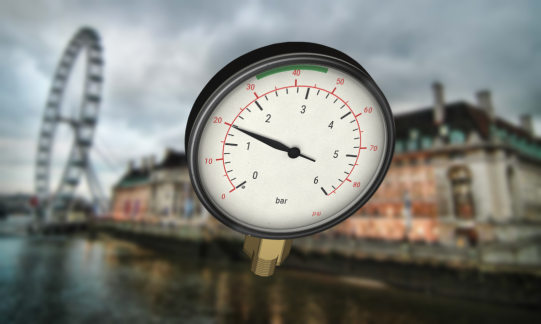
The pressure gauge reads 1.4 bar
